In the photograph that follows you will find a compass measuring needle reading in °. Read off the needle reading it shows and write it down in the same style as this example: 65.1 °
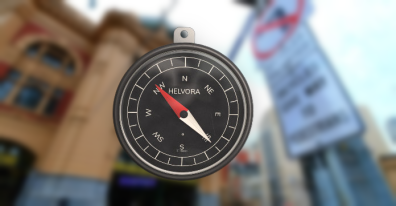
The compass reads 315 °
